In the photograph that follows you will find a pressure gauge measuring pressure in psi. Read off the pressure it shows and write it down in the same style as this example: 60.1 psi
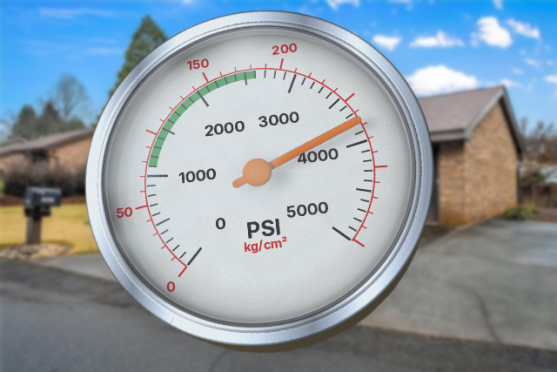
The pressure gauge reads 3800 psi
